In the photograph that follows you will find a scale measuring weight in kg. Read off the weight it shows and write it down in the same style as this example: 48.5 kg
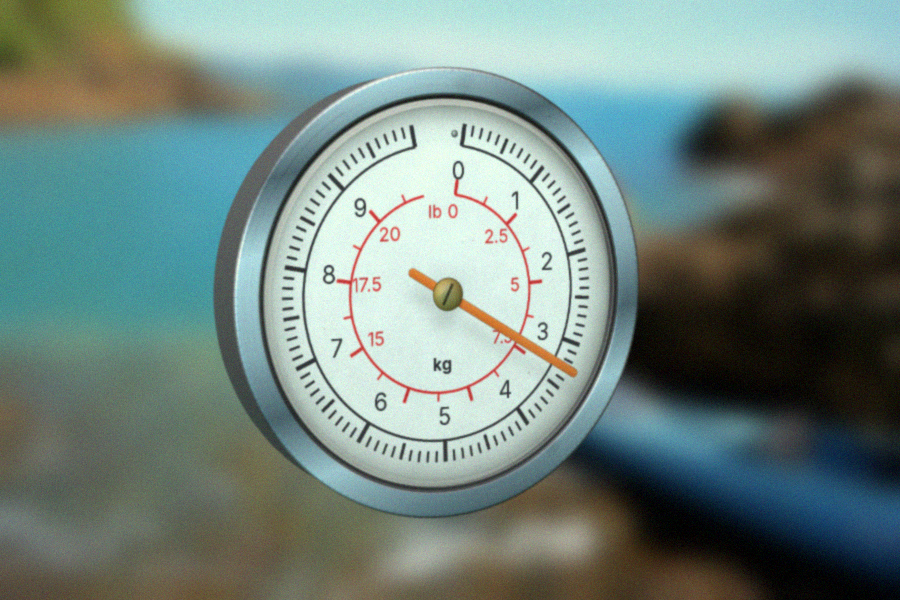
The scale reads 3.3 kg
